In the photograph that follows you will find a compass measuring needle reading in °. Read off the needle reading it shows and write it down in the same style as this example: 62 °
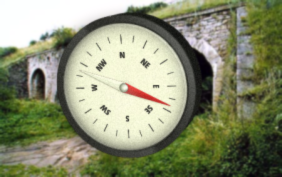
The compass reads 112.5 °
